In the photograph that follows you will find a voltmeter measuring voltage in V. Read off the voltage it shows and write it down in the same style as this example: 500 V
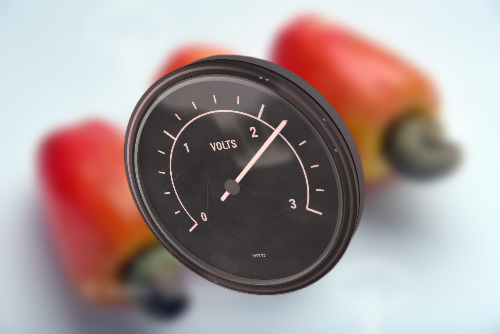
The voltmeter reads 2.2 V
